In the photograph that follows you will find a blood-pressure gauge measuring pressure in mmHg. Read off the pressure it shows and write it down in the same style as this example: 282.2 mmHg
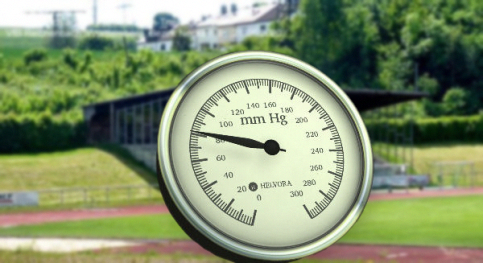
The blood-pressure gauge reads 80 mmHg
